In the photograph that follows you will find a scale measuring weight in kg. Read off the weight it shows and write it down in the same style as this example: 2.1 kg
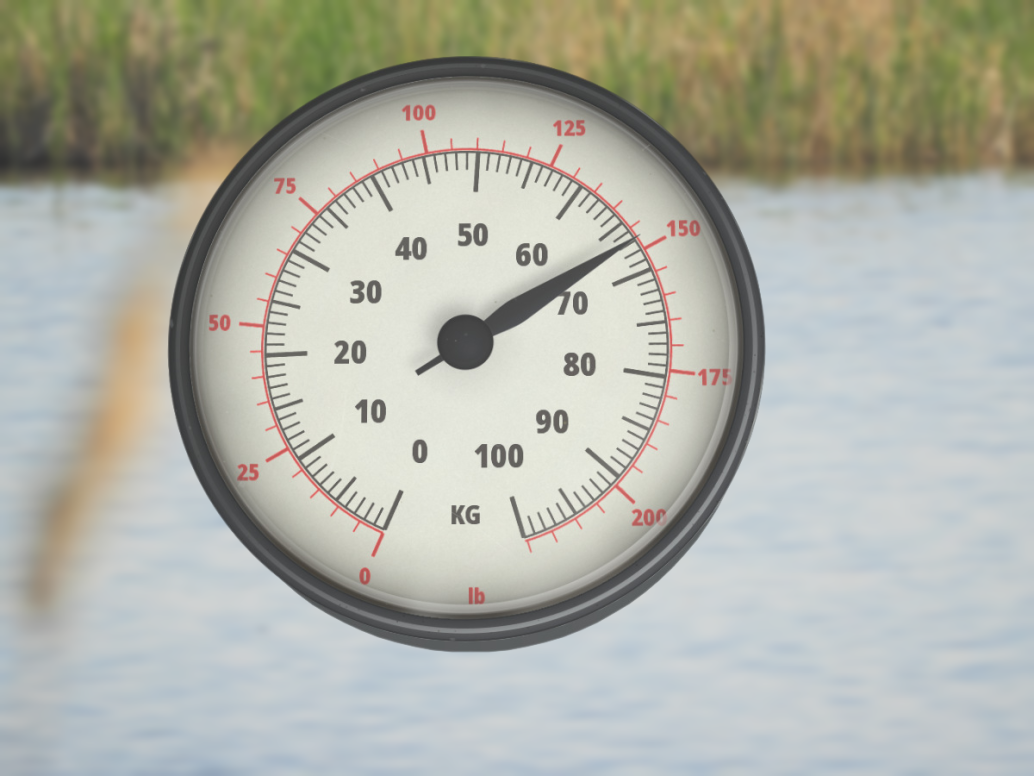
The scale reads 67 kg
